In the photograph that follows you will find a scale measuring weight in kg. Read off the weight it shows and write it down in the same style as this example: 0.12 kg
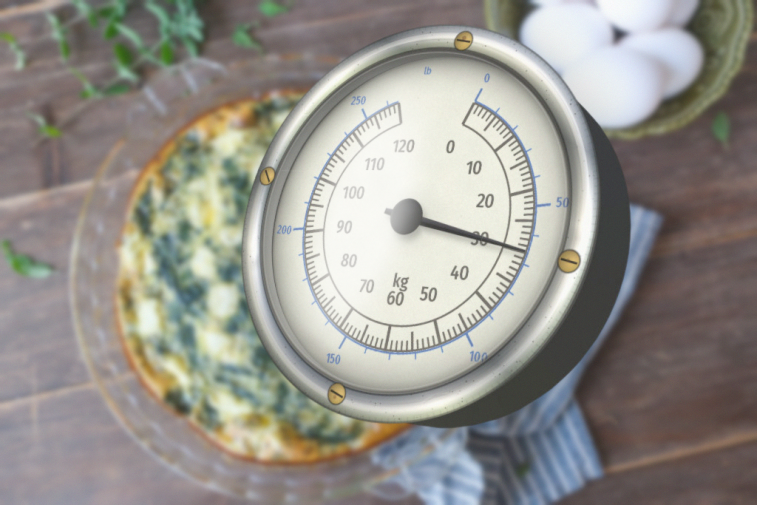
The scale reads 30 kg
